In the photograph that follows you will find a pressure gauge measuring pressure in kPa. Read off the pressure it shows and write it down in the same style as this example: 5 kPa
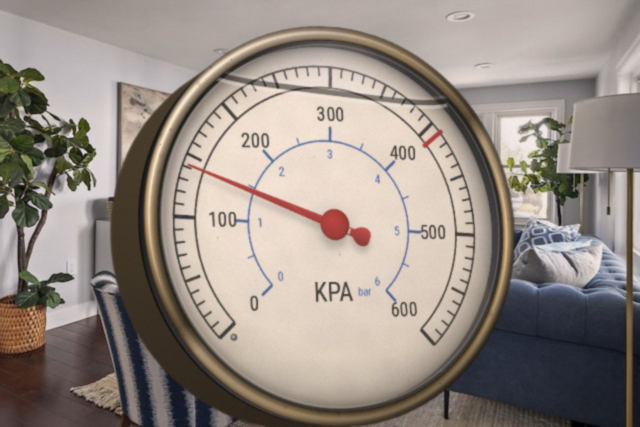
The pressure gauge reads 140 kPa
